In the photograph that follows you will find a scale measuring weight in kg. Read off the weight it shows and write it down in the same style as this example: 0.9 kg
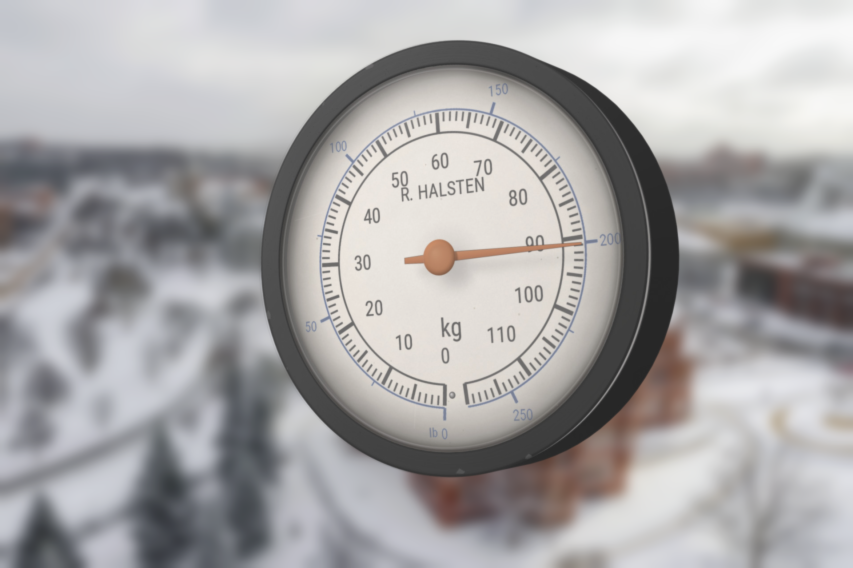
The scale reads 91 kg
